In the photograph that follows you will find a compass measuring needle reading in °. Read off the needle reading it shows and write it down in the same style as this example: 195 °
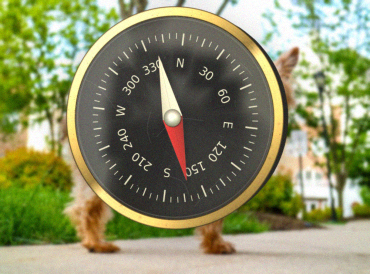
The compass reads 160 °
